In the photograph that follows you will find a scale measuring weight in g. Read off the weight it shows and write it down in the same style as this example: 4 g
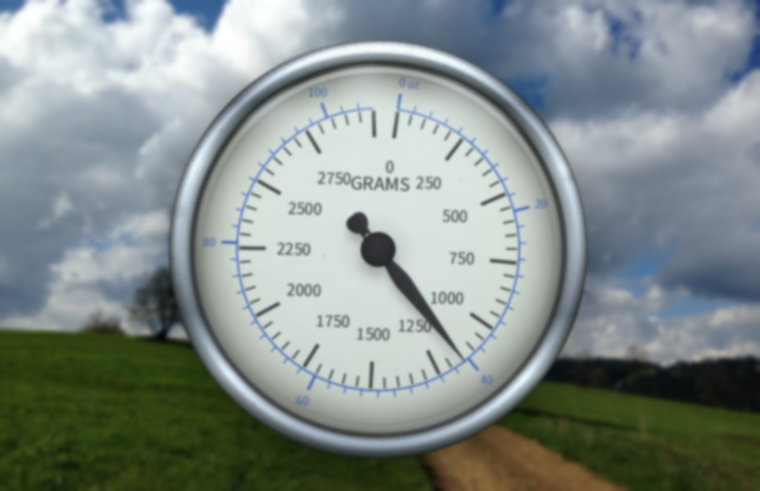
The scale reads 1150 g
